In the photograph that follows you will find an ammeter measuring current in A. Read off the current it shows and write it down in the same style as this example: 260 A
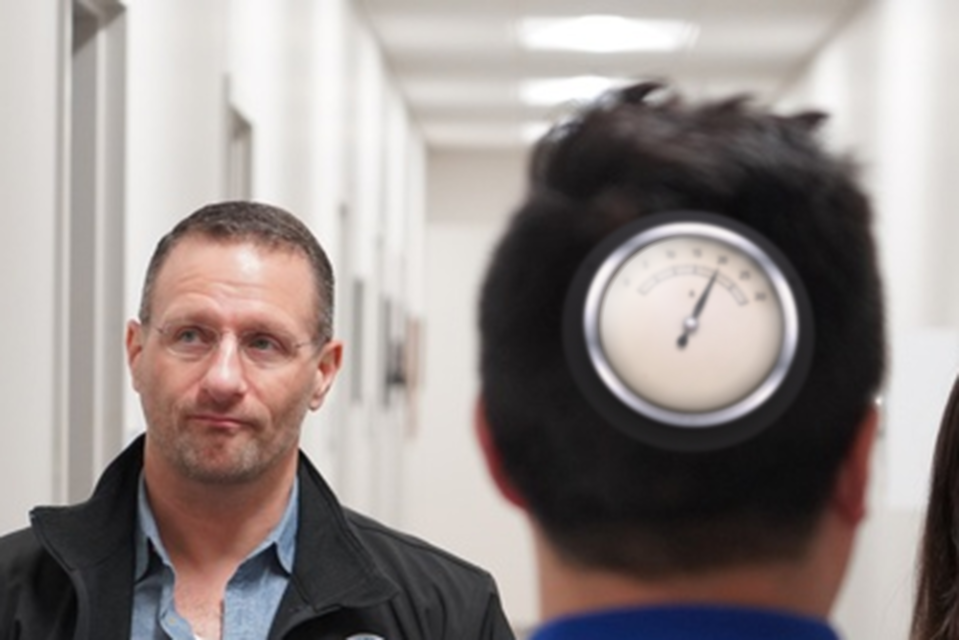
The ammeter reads 20 A
